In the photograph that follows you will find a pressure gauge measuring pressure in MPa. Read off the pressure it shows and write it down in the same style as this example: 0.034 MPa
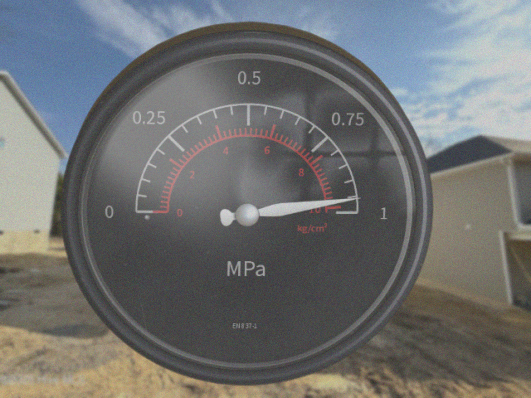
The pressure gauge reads 0.95 MPa
